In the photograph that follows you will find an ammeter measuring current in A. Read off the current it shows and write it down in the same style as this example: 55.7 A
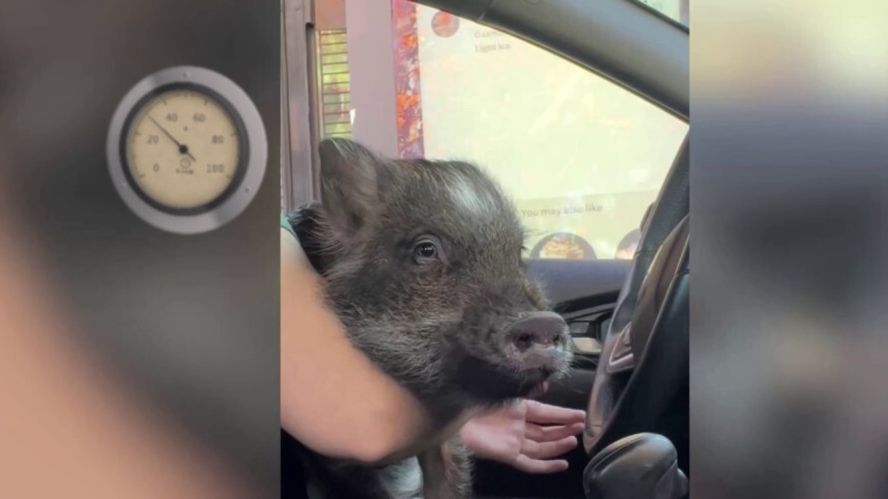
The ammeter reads 30 A
